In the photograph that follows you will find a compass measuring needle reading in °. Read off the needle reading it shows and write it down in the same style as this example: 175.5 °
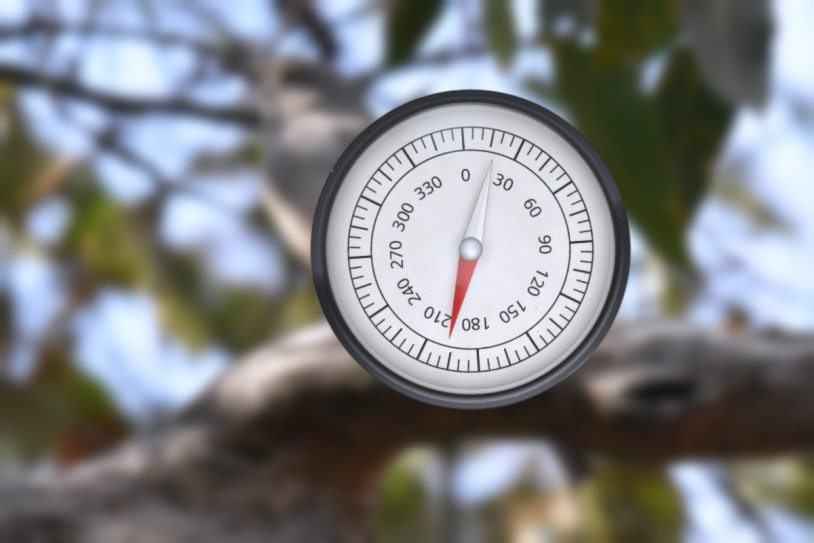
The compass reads 197.5 °
